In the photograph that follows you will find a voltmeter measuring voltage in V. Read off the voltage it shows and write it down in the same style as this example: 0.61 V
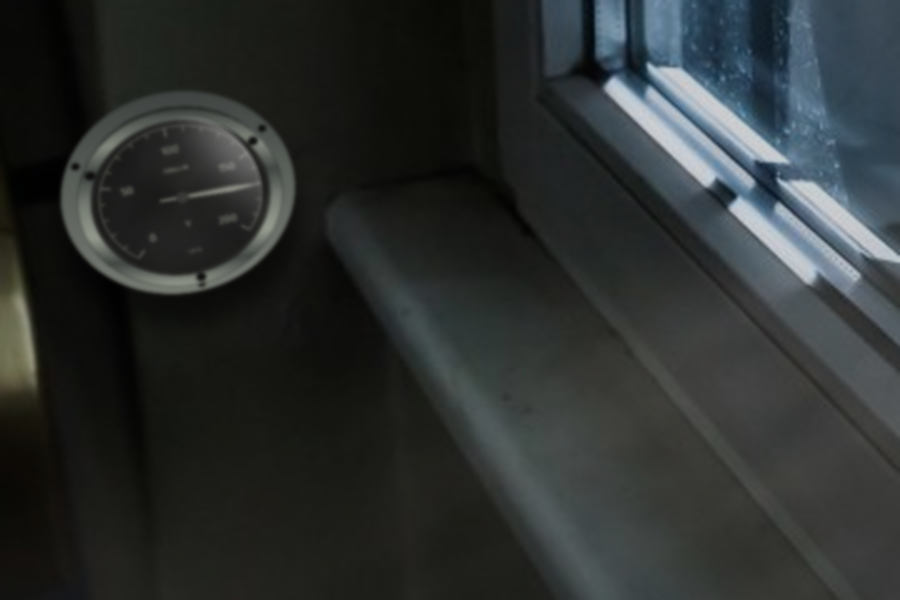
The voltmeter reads 170 V
